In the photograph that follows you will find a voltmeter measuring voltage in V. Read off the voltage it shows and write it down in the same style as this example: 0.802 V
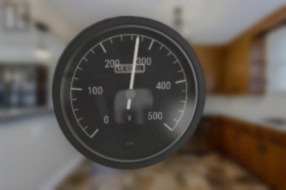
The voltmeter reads 270 V
